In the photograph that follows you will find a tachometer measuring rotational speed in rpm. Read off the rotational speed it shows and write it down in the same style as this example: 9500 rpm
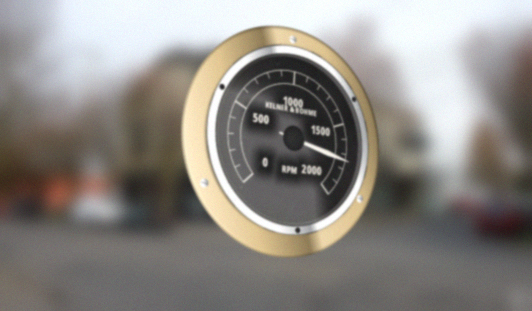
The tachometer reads 1750 rpm
